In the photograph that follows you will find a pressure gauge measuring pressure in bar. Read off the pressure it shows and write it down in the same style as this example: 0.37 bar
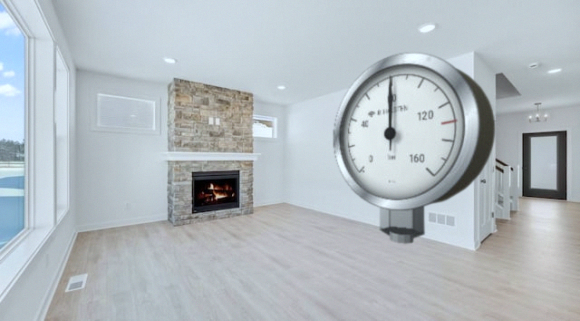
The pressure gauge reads 80 bar
